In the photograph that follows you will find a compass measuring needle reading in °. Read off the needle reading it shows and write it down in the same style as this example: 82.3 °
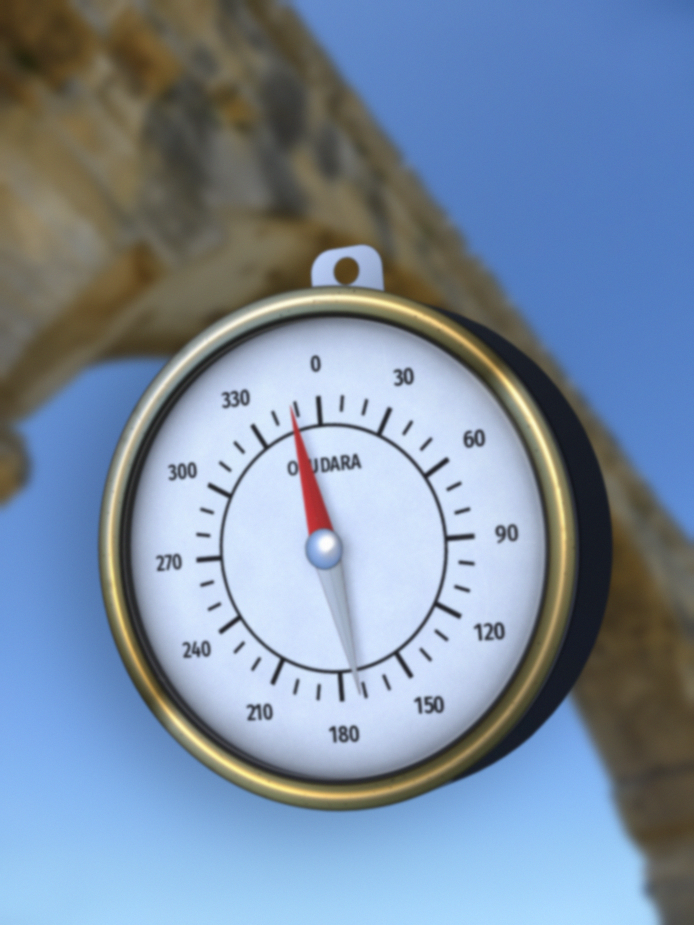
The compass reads 350 °
